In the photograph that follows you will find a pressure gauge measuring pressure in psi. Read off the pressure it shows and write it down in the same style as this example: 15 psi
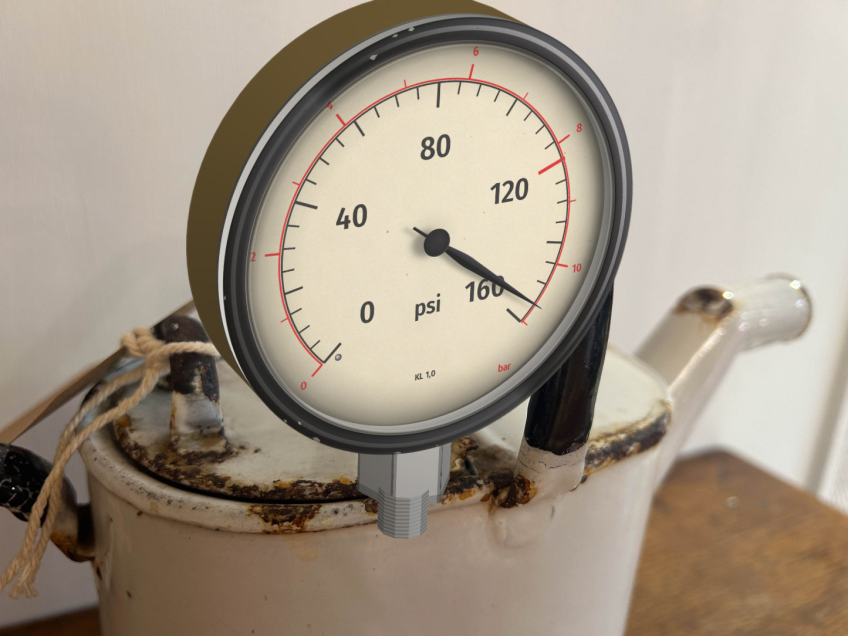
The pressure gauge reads 155 psi
